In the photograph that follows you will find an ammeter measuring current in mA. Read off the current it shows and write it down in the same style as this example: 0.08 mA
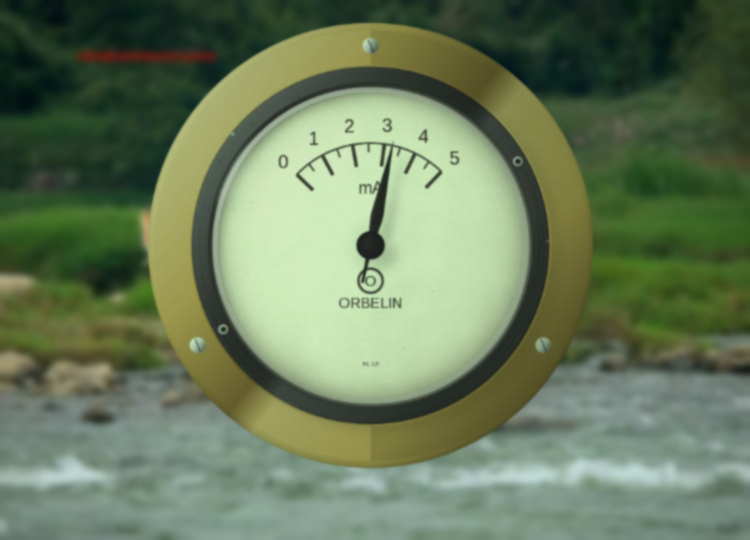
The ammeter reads 3.25 mA
